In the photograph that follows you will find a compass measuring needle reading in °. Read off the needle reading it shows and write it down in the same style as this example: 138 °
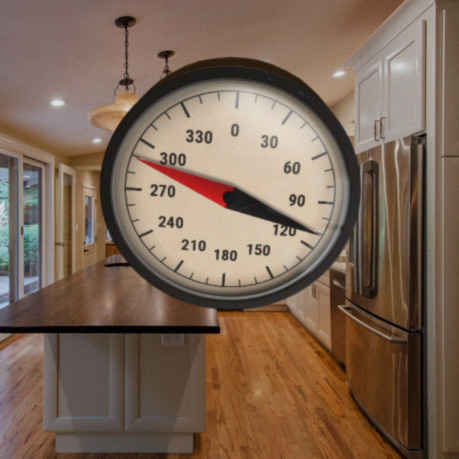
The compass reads 290 °
